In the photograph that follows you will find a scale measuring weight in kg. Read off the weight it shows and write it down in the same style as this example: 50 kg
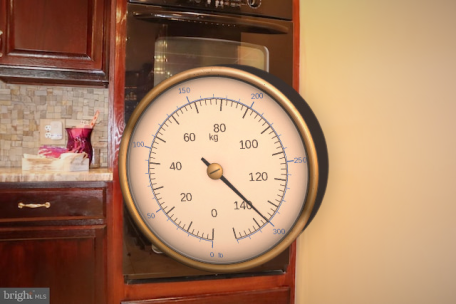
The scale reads 136 kg
